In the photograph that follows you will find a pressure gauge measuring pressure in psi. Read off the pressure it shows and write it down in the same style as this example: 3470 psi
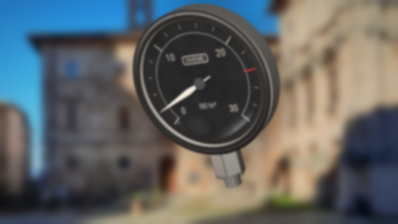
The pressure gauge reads 2 psi
